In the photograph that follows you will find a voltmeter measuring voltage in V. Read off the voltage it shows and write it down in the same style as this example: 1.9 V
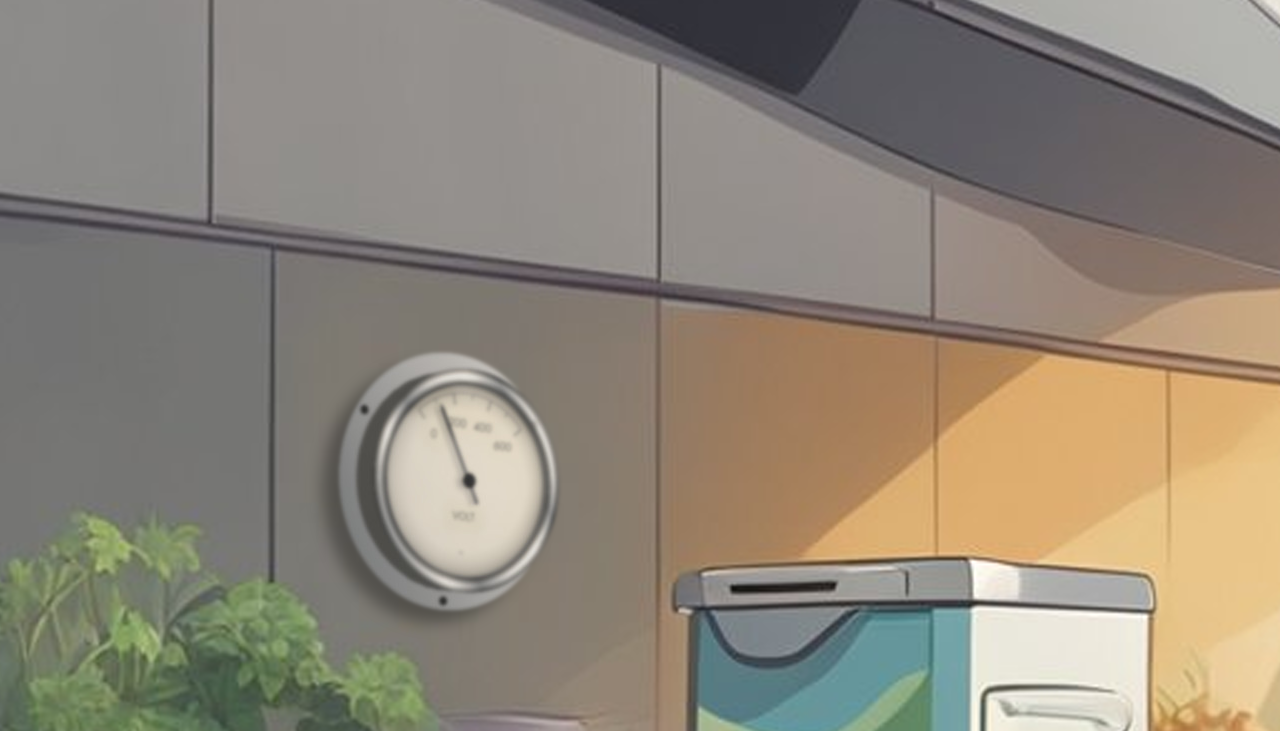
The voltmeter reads 100 V
